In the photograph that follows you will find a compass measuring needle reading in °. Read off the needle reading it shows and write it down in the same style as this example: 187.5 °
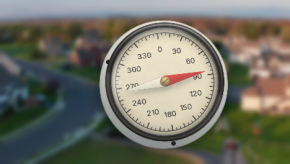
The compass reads 85 °
